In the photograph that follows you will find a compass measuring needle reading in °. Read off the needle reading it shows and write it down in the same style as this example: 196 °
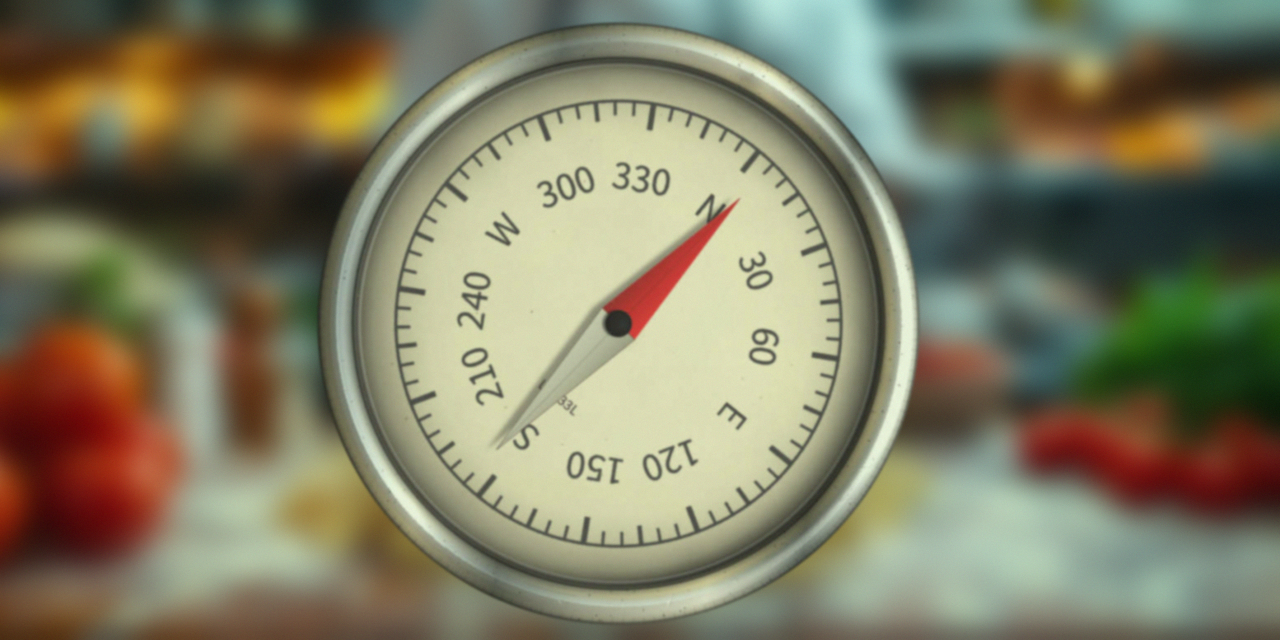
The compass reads 5 °
